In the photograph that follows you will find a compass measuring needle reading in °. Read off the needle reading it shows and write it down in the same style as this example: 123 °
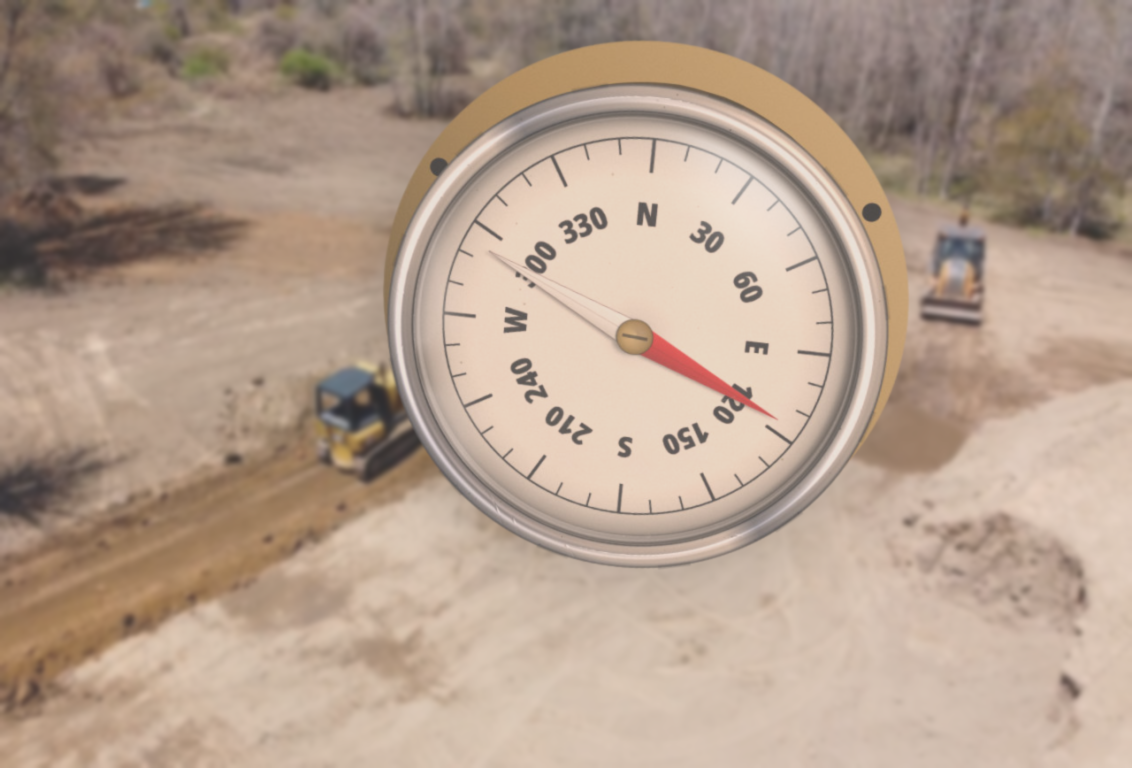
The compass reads 115 °
